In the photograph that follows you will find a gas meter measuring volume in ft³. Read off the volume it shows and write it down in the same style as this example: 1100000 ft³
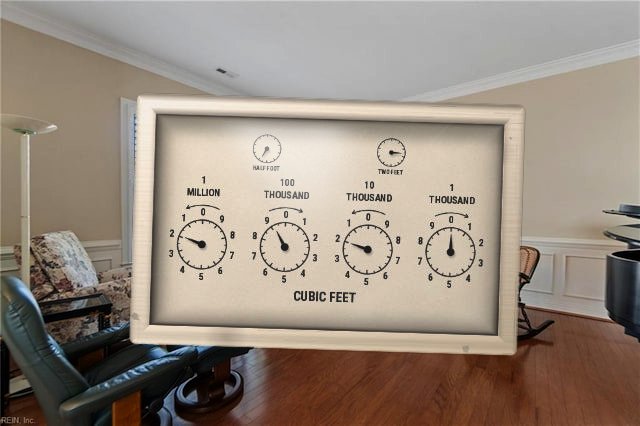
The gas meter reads 192000 ft³
